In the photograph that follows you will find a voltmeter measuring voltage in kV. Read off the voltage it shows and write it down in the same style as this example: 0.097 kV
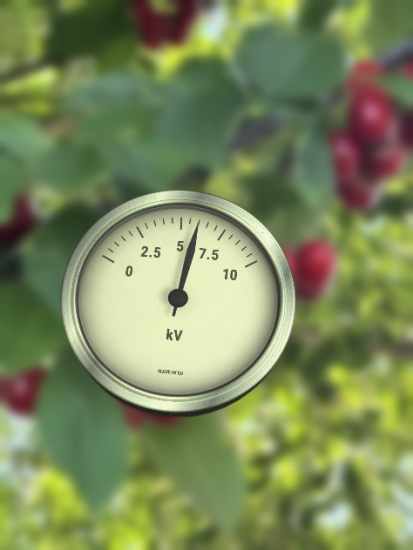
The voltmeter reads 6 kV
